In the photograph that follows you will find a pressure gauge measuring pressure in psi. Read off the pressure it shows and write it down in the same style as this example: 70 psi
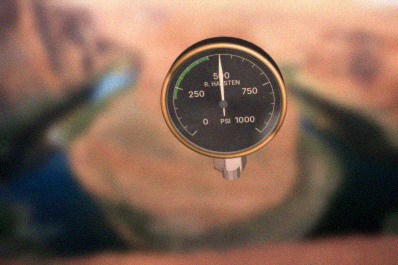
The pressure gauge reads 500 psi
